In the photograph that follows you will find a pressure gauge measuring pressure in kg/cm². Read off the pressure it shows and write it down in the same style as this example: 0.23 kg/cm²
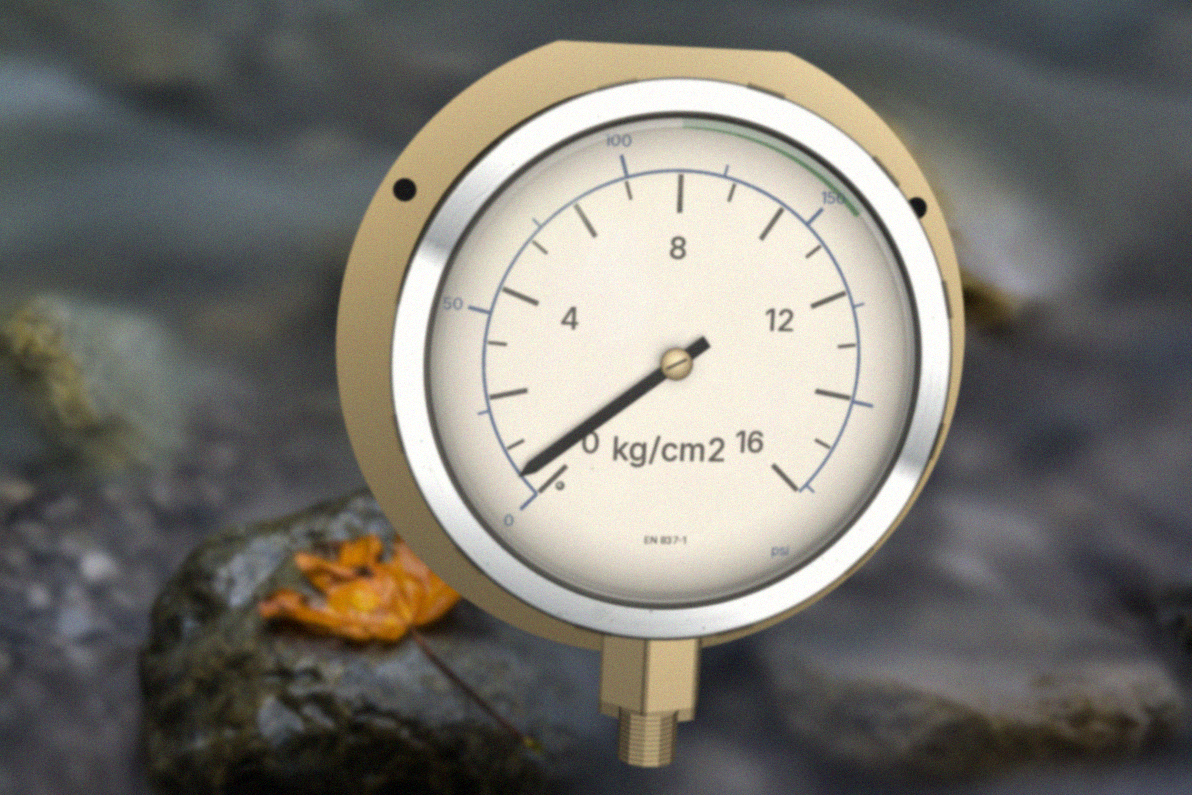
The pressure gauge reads 0.5 kg/cm²
